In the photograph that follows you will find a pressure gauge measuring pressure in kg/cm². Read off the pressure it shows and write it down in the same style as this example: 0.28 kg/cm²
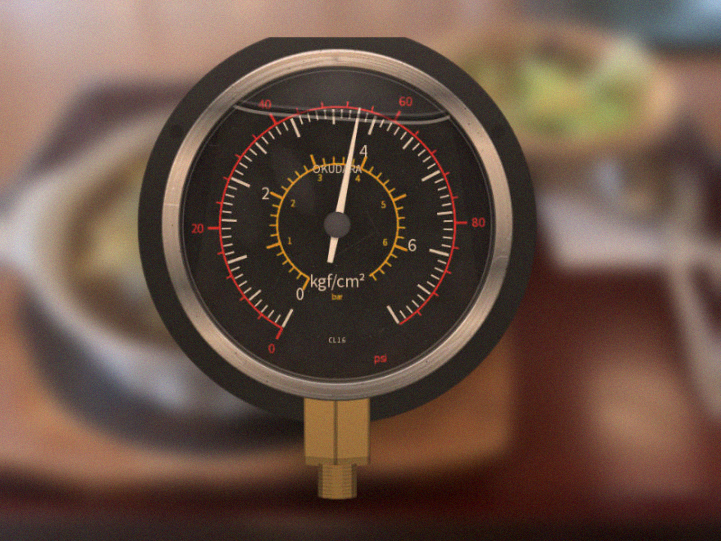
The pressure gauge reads 3.8 kg/cm²
